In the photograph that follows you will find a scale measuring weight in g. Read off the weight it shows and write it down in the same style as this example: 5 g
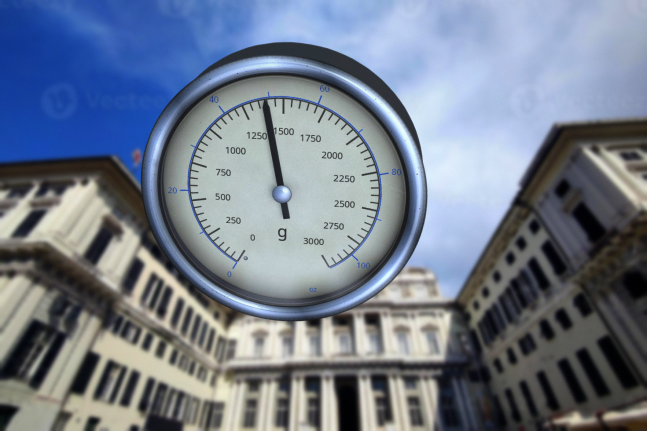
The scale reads 1400 g
